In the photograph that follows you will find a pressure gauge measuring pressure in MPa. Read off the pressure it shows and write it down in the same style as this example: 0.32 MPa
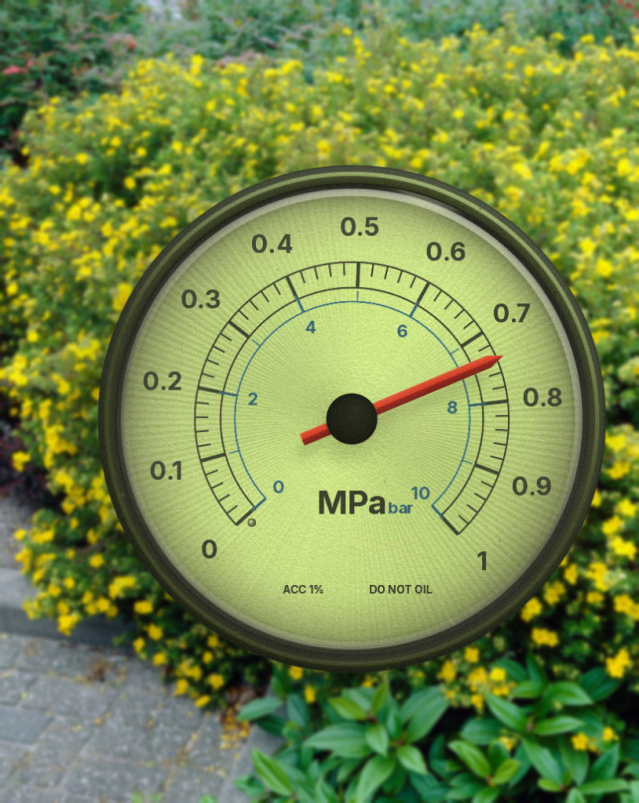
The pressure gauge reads 0.74 MPa
